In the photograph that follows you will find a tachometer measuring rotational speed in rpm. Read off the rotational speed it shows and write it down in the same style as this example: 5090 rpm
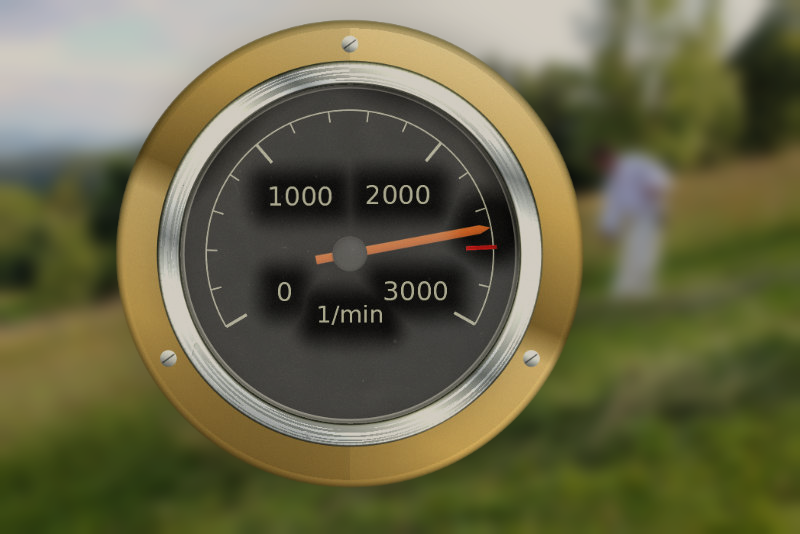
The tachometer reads 2500 rpm
